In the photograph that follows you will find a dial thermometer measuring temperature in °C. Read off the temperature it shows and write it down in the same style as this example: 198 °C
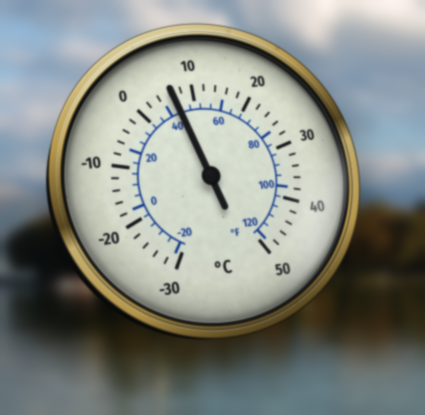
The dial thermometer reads 6 °C
